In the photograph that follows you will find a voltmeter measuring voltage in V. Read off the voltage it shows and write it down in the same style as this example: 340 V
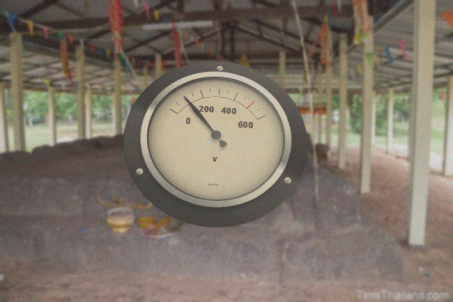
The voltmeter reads 100 V
